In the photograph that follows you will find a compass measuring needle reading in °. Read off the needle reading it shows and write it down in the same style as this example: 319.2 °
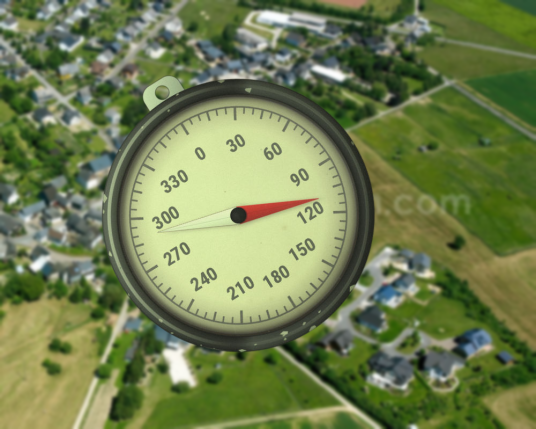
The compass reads 110 °
